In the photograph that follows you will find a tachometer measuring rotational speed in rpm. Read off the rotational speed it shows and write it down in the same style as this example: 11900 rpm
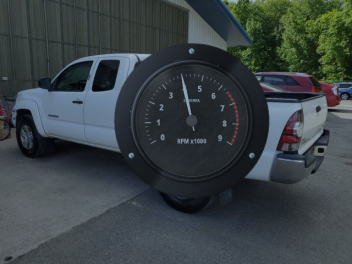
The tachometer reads 4000 rpm
